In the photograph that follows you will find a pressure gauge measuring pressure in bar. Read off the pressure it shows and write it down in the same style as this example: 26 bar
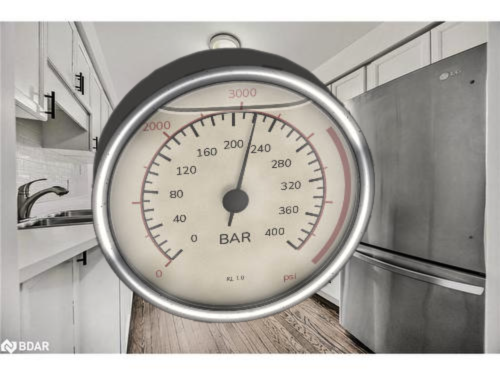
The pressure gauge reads 220 bar
